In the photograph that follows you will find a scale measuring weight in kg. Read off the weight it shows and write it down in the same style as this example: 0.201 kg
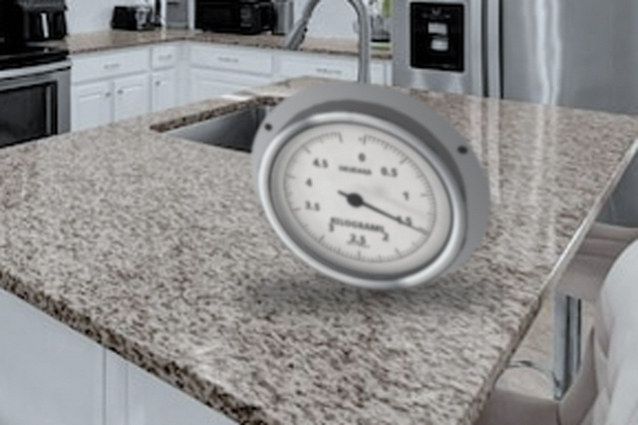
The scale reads 1.5 kg
